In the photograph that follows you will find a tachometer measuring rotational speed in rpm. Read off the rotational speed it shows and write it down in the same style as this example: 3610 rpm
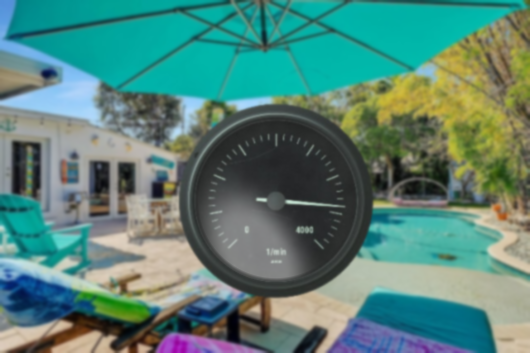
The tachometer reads 3400 rpm
